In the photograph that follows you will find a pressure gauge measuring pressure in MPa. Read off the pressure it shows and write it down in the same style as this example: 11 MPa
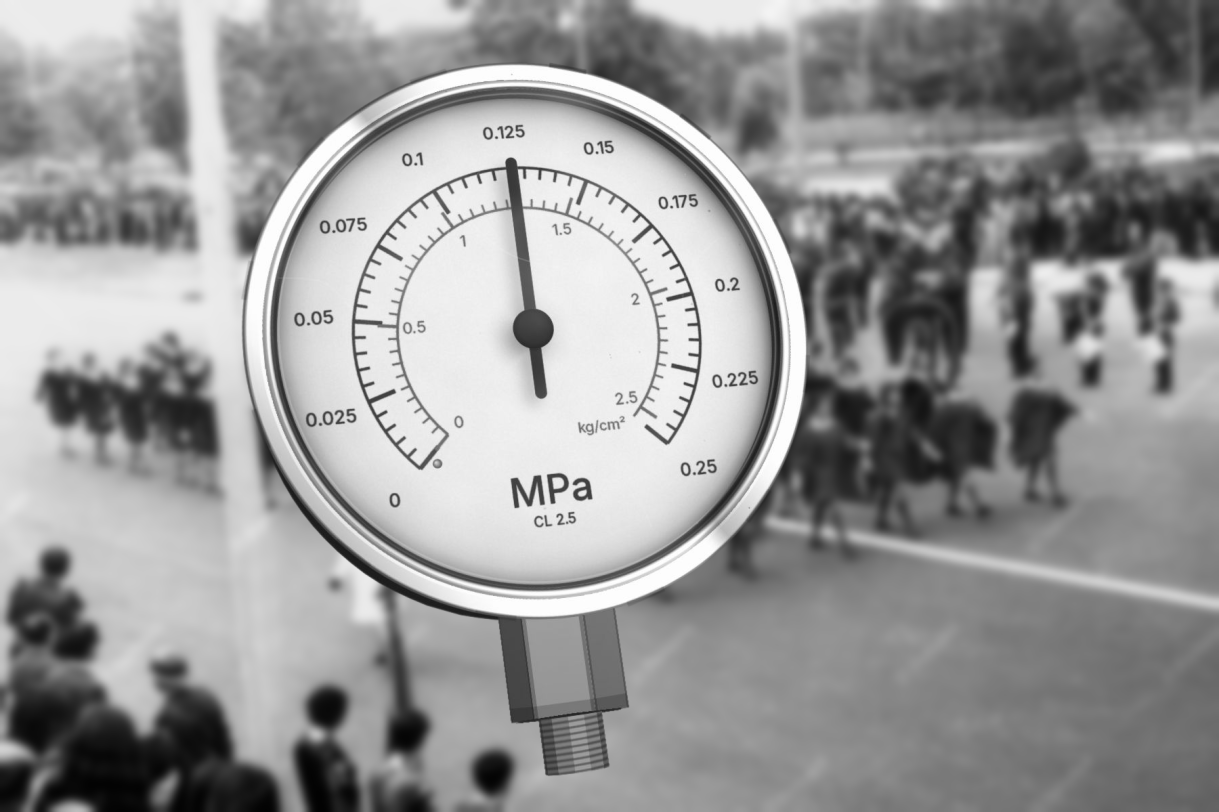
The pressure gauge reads 0.125 MPa
